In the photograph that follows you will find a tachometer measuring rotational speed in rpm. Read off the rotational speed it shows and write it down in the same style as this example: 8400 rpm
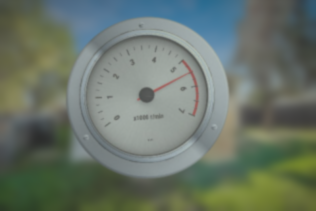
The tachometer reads 5500 rpm
